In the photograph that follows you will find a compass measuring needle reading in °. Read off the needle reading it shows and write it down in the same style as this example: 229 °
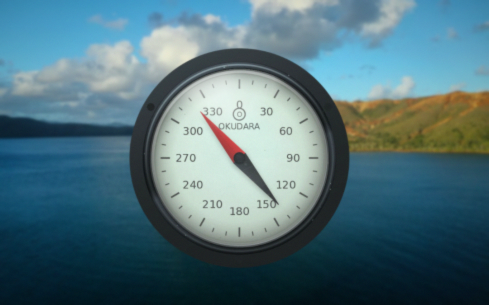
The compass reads 320 °
